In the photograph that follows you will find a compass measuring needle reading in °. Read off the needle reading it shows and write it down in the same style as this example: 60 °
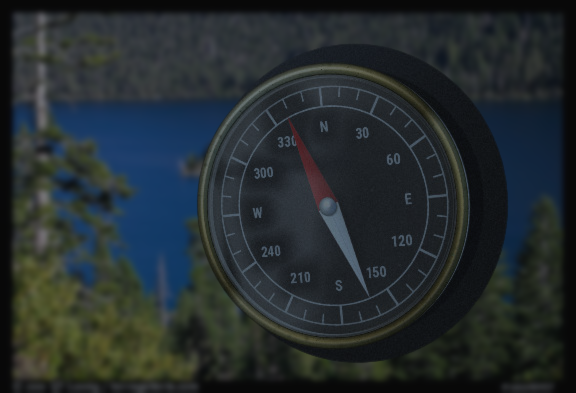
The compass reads 340 °
